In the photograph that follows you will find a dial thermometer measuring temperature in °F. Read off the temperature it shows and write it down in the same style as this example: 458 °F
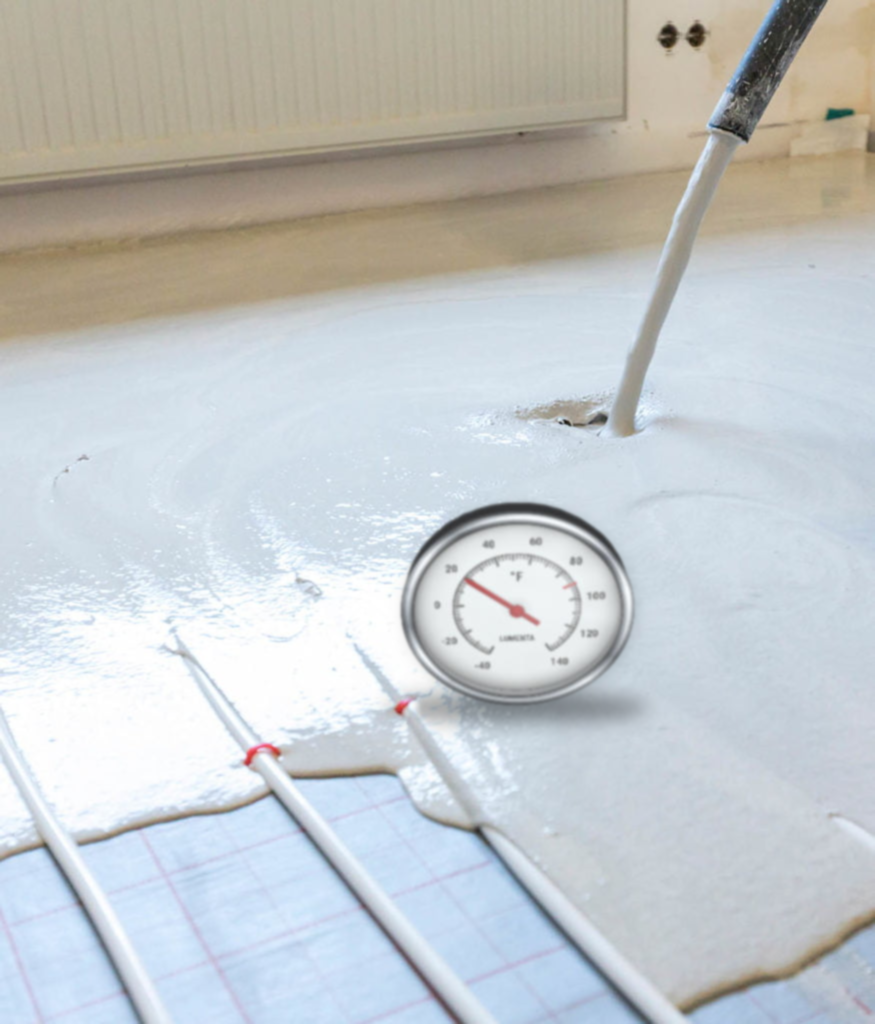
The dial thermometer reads 20 °F
